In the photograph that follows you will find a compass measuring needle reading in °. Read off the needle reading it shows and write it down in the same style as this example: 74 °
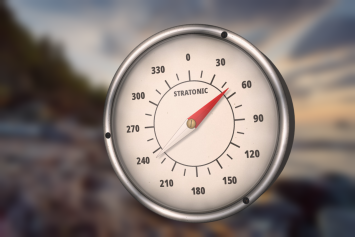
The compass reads 52.5 °
